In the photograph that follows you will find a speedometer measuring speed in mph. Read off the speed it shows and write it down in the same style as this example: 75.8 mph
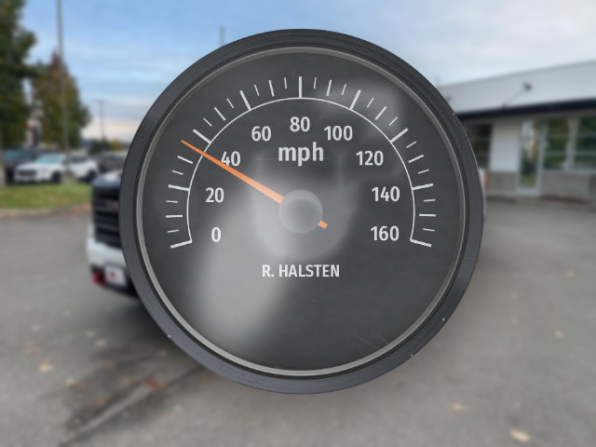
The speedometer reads 35 mph
